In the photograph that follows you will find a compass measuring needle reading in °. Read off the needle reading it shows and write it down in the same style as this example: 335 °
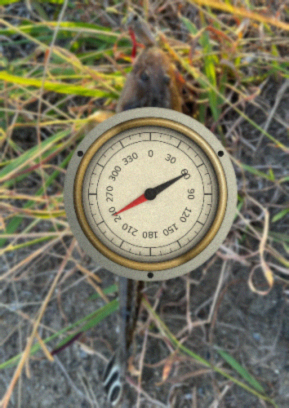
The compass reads 240 °
